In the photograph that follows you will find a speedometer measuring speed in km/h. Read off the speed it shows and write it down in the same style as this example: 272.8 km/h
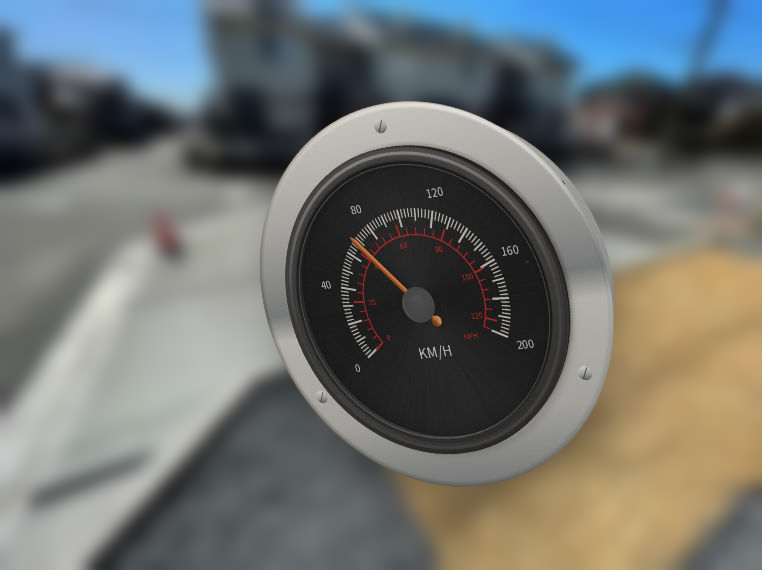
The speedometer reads 70 km/h
